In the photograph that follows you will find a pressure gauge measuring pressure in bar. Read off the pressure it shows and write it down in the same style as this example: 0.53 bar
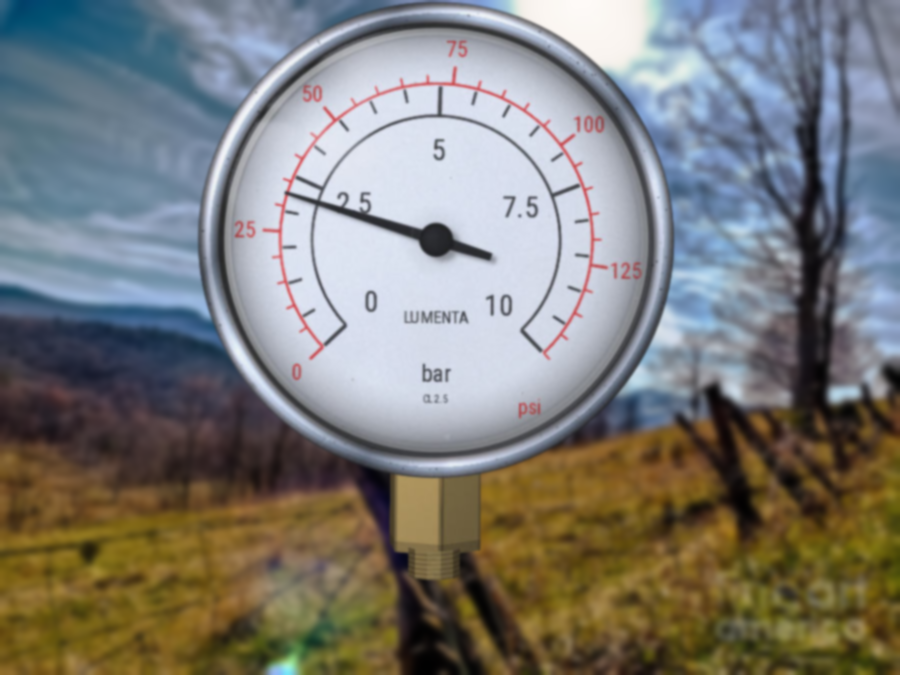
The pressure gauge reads 2.25 bar
